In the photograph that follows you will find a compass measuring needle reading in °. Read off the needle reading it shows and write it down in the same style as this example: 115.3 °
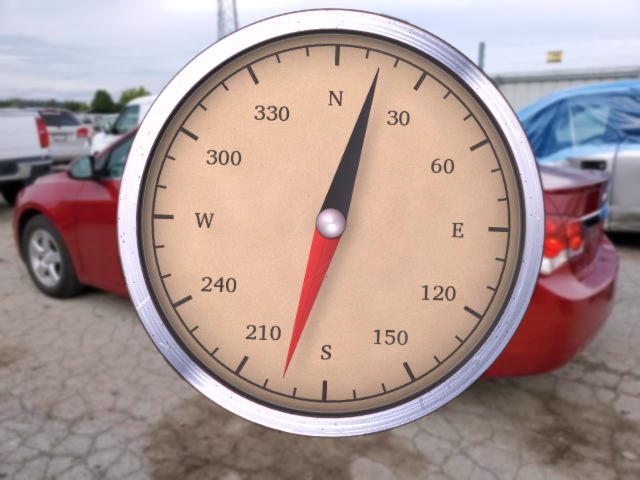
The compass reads 195 °
